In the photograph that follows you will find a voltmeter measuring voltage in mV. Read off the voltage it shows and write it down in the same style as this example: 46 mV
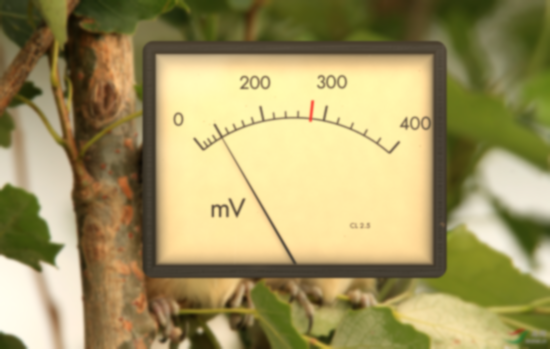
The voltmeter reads 100 mV
